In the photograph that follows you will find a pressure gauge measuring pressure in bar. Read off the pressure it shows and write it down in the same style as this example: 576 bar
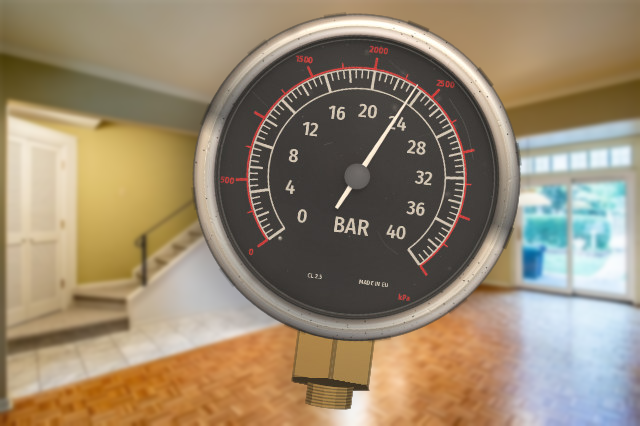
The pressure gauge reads 23.5 bar
